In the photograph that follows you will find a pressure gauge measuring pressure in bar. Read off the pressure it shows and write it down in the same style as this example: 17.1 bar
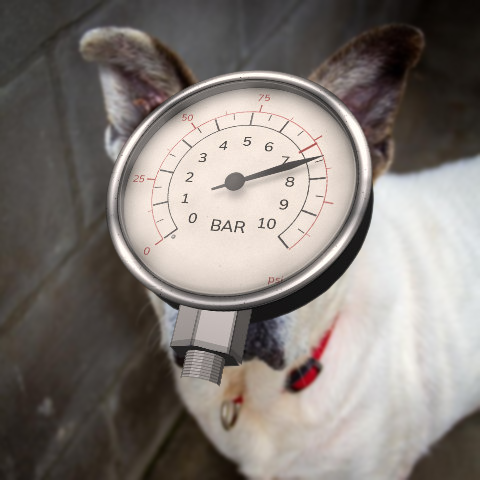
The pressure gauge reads 7.5 bar
